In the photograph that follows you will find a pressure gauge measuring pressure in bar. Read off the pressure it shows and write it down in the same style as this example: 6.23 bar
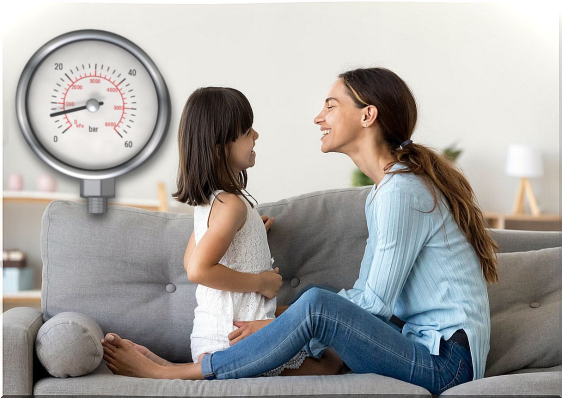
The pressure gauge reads 6 bar
